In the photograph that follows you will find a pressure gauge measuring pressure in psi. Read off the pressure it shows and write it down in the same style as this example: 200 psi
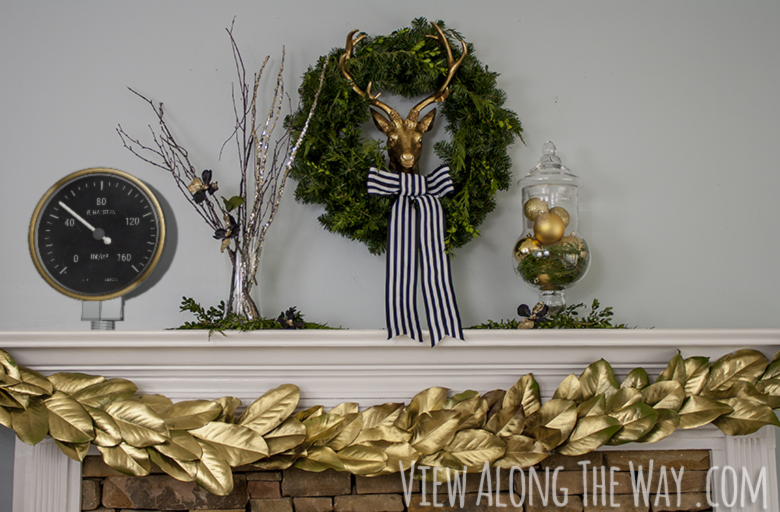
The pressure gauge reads 50 psi
